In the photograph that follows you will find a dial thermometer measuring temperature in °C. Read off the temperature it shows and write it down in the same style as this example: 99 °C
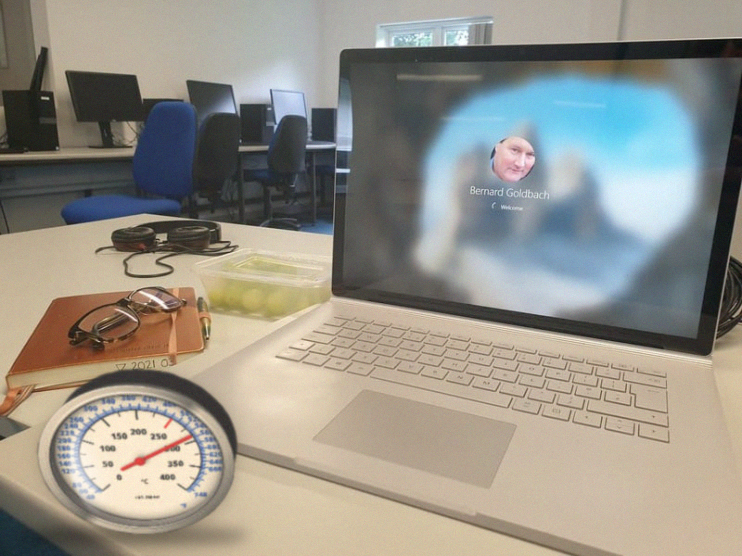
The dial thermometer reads 287.5 °C
